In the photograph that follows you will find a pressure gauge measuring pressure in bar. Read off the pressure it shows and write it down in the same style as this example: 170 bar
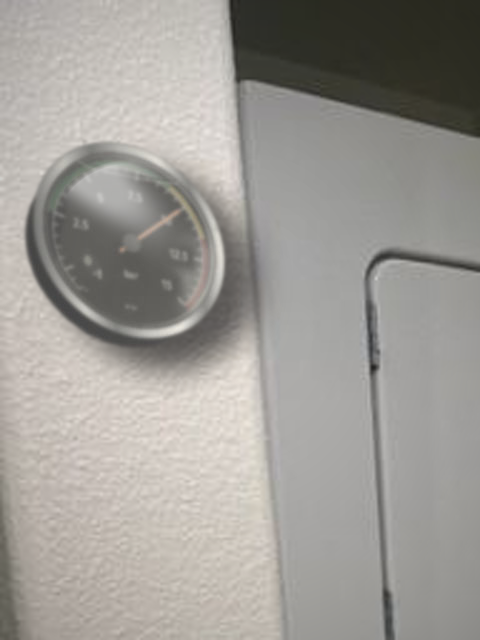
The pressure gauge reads 10 bar
